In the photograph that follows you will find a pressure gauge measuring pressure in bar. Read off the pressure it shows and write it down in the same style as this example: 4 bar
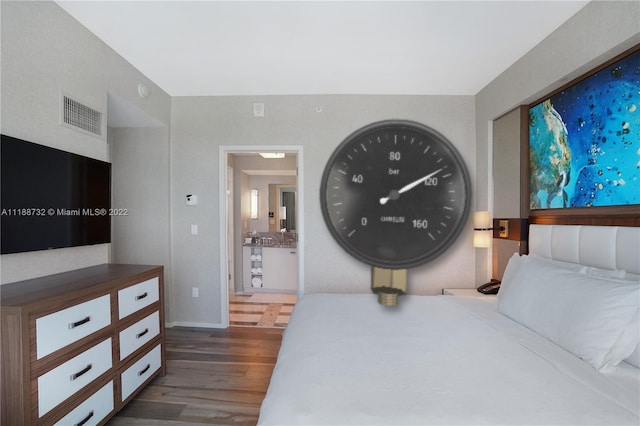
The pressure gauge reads 115 bar
